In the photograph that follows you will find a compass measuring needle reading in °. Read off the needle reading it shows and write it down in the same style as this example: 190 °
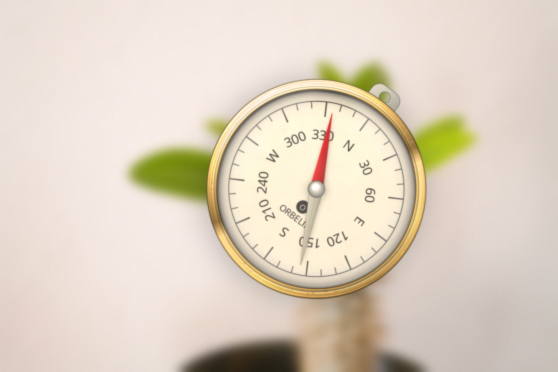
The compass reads 335 °
